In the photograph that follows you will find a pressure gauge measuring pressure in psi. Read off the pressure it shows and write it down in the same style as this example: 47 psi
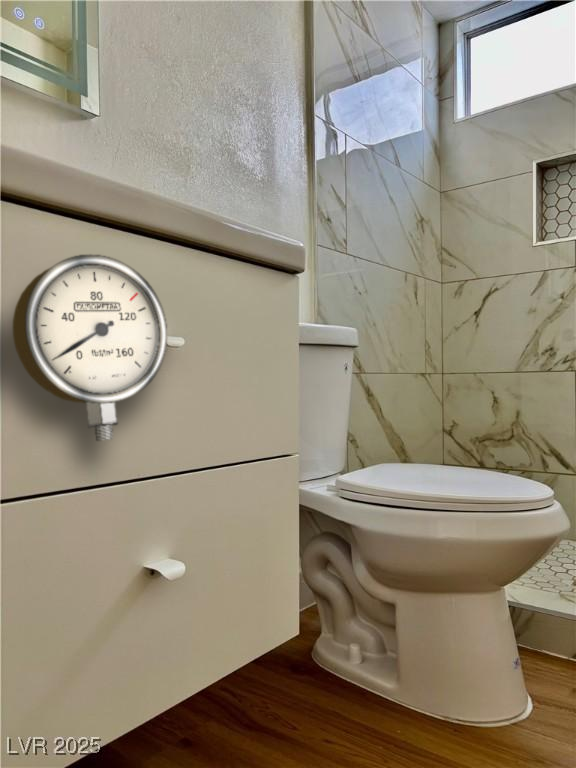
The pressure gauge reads 10 psi
